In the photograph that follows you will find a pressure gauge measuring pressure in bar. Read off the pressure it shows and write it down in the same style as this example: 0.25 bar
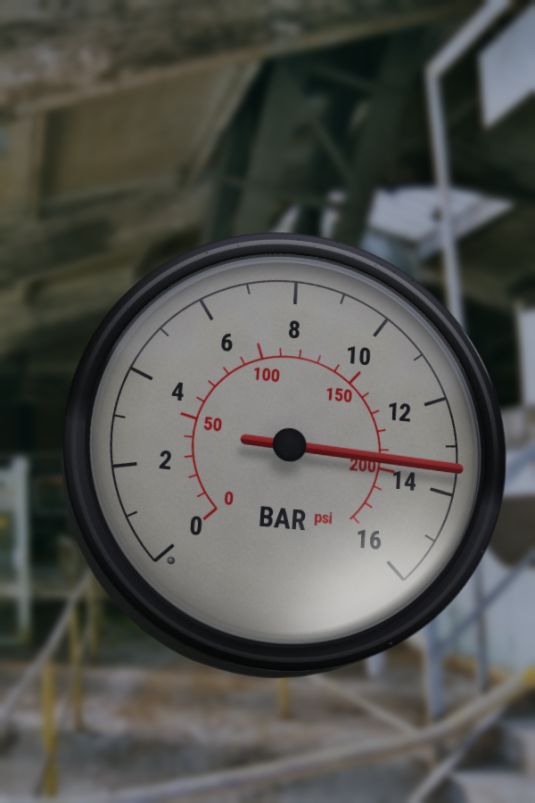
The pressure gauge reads 13.5 bar
